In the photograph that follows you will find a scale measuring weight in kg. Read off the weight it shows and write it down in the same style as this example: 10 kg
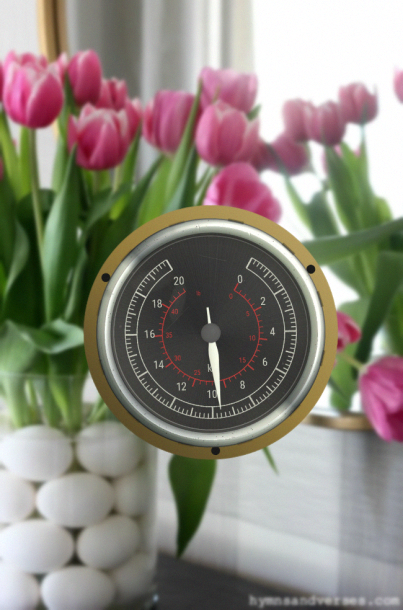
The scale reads 9.6 kg
